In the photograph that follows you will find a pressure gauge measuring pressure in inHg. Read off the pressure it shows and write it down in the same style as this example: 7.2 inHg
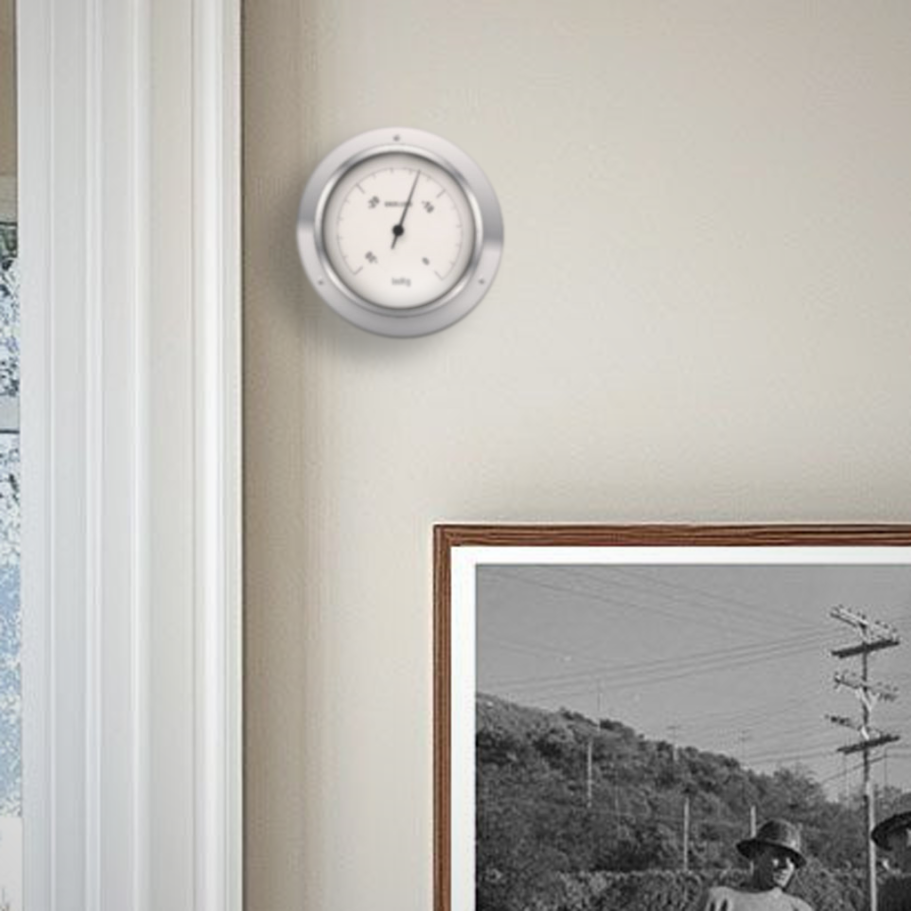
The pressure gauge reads -13 inHg
